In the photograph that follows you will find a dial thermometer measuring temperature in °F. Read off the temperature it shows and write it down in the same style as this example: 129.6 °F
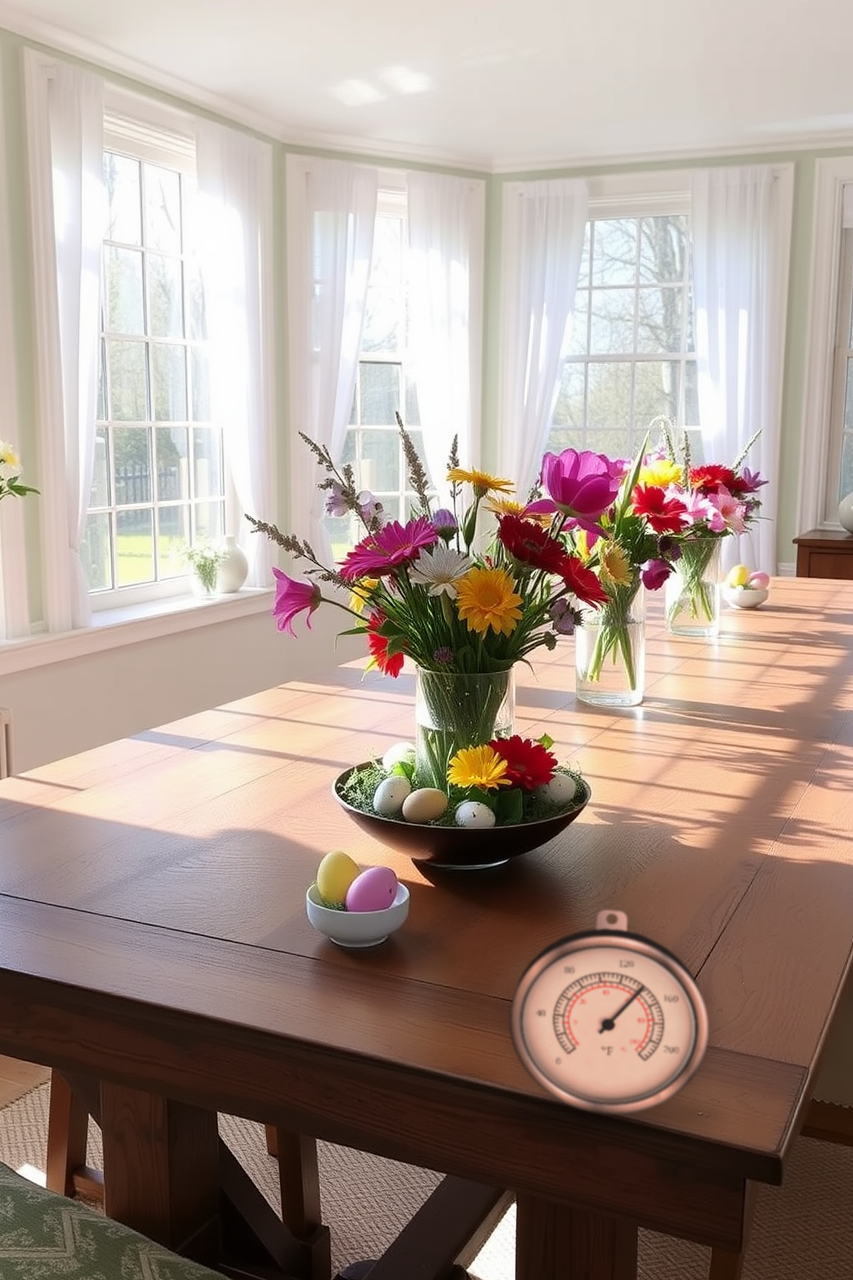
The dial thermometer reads 140 °F
